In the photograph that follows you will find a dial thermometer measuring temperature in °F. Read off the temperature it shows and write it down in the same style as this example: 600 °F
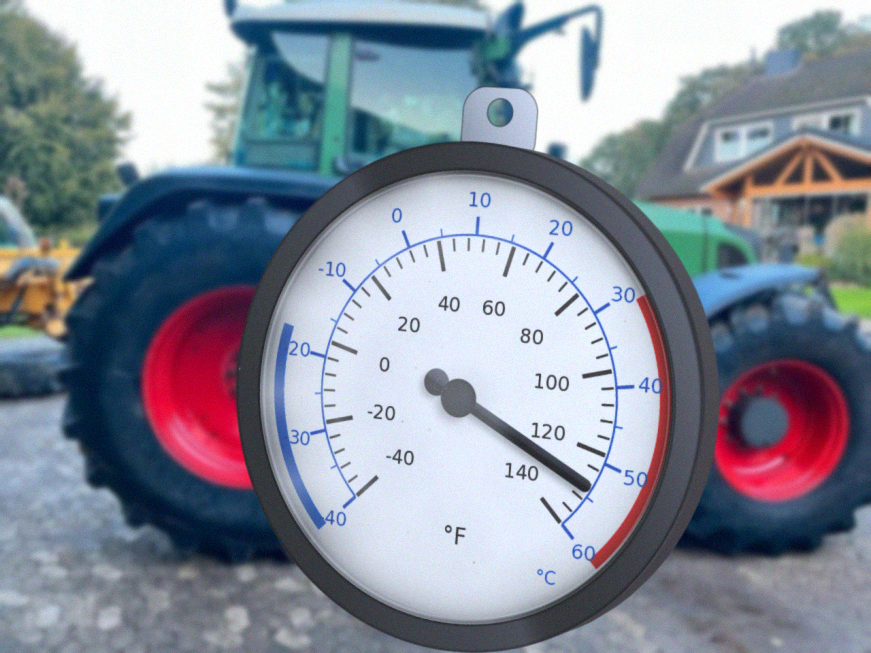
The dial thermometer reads 128 °F
